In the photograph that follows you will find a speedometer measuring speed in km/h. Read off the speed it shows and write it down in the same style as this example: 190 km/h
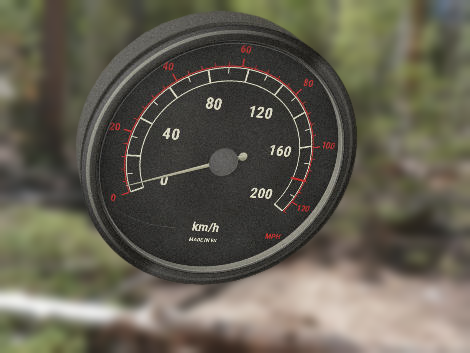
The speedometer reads 5 km/h
